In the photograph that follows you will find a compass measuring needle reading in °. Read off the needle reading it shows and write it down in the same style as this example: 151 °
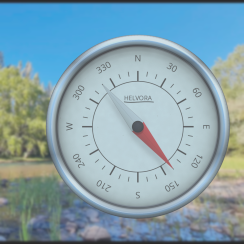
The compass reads 140 °
